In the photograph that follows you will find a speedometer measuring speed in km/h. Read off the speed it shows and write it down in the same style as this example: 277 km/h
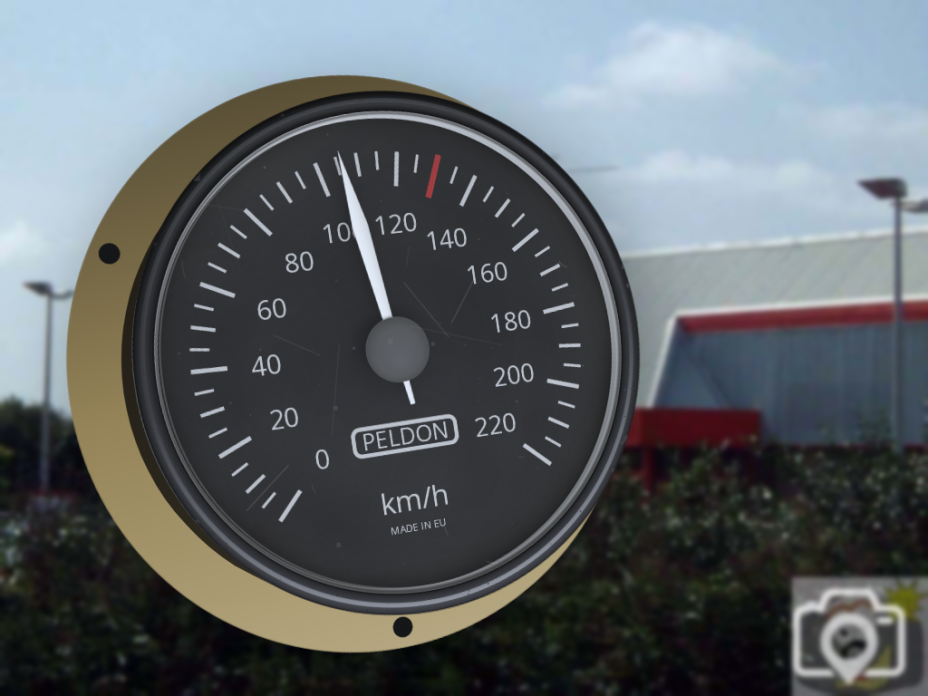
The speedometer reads 105 km/h
